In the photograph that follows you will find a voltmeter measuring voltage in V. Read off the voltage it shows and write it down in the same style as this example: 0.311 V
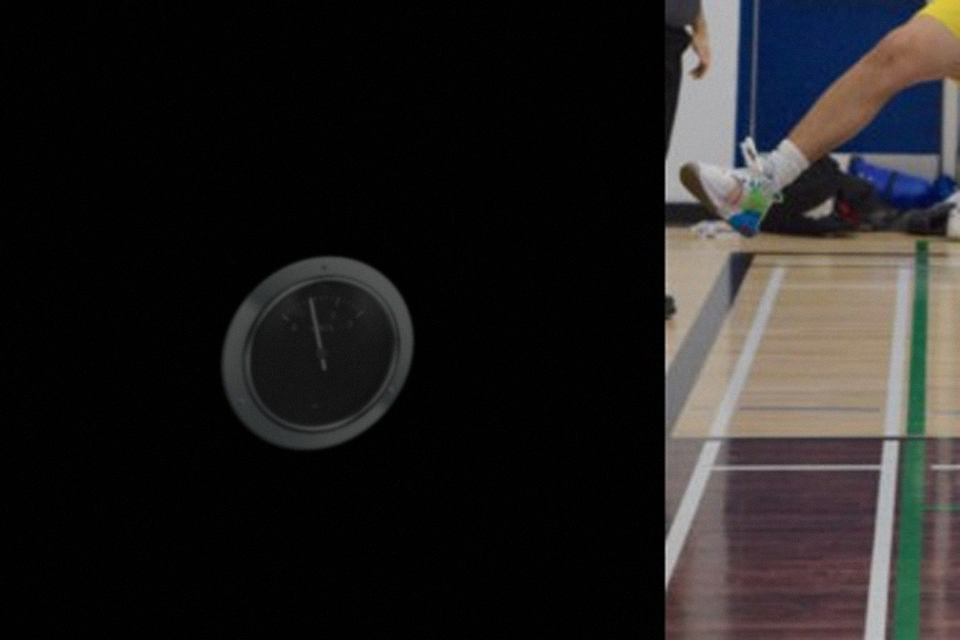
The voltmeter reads 1 V
